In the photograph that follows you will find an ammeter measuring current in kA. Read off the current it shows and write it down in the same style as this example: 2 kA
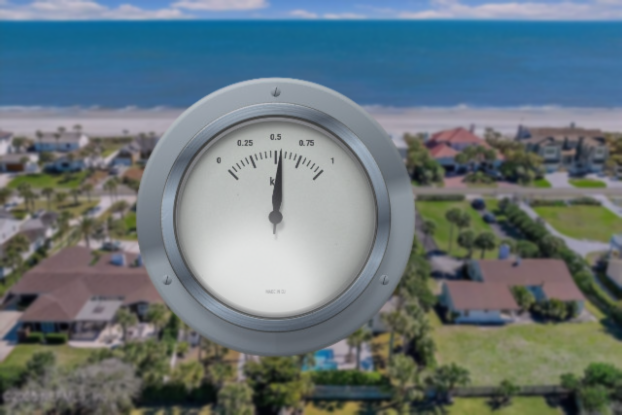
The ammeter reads 0.55 kA
